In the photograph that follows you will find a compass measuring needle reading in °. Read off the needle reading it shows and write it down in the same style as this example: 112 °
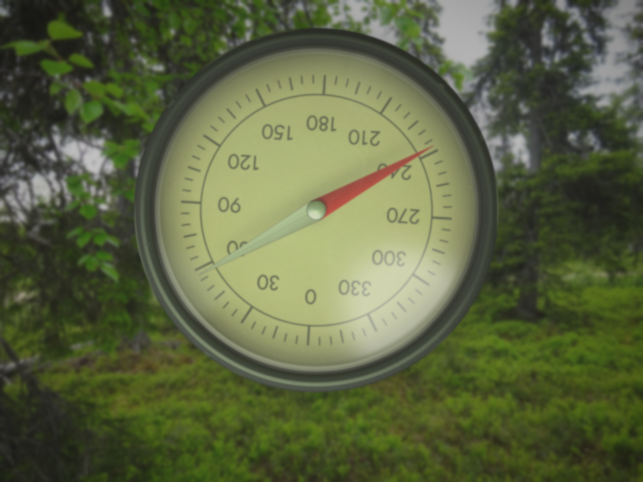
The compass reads 237.5 °
